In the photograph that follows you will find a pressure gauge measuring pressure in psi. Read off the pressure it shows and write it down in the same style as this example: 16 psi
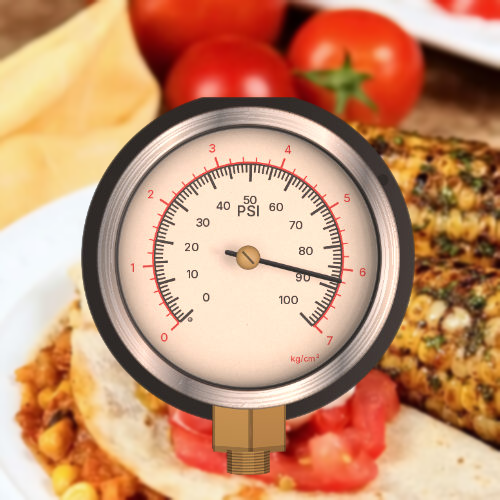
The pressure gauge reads 88 psi
